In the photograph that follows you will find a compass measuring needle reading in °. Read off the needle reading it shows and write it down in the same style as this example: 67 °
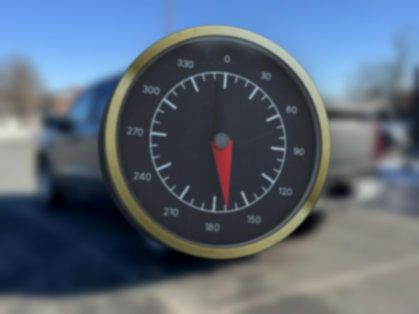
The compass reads 170 °
